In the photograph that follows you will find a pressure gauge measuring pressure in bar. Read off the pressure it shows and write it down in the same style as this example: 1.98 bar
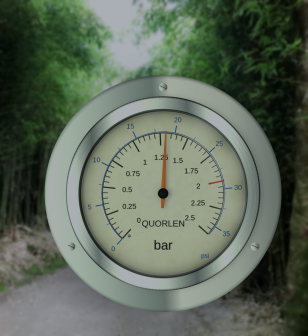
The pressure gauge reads 1.3 bar
